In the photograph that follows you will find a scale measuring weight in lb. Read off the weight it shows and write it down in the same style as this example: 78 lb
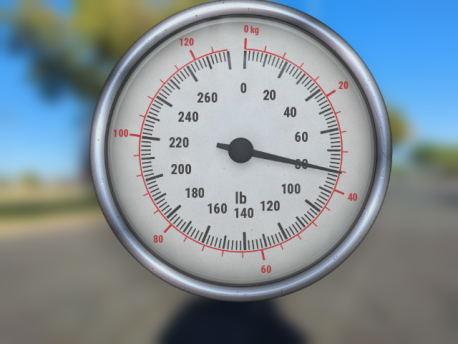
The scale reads 80 lb
